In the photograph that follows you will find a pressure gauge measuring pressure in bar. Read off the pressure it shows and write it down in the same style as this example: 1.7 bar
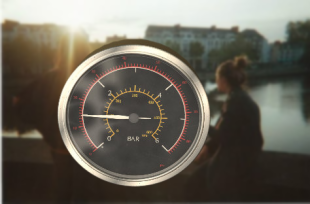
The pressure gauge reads 1 bar
